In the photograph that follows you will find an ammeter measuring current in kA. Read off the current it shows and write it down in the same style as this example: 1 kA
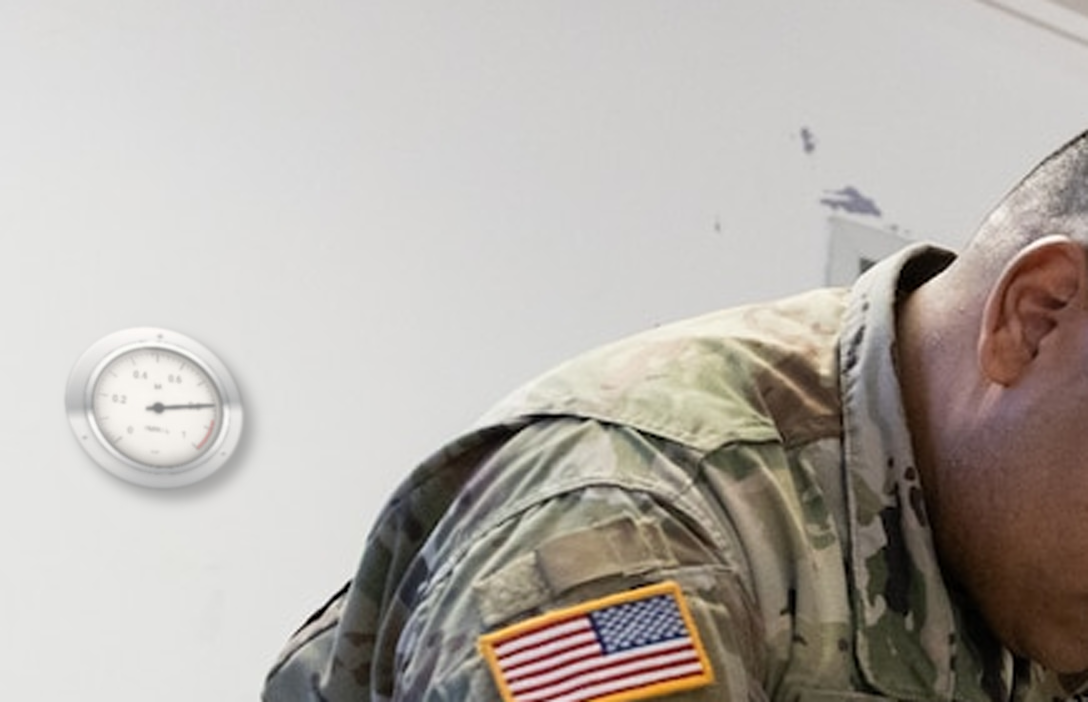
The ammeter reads 0.8 kA
